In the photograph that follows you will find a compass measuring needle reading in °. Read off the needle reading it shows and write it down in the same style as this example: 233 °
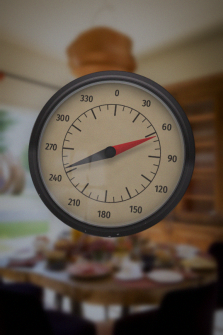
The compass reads 65 °
